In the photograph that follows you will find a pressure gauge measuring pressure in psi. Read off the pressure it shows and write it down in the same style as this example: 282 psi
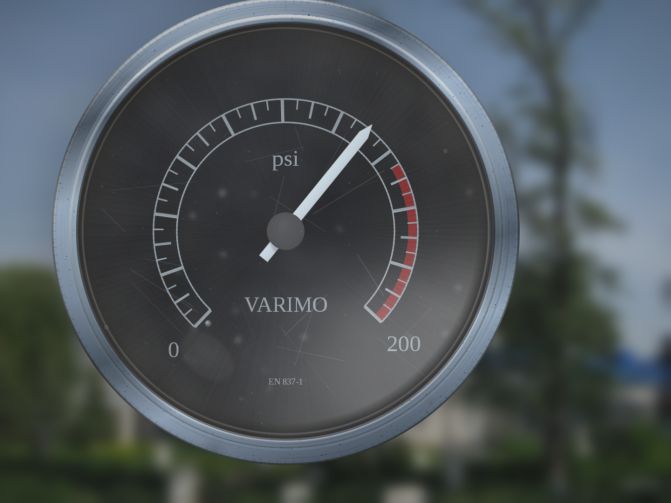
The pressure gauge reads 130 psi
